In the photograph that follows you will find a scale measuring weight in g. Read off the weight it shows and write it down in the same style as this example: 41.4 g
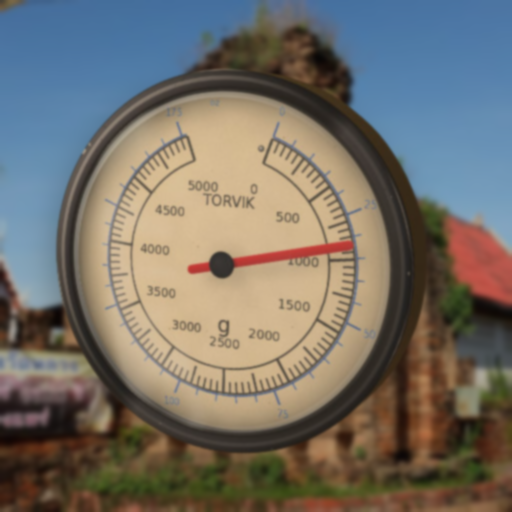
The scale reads 900 g
